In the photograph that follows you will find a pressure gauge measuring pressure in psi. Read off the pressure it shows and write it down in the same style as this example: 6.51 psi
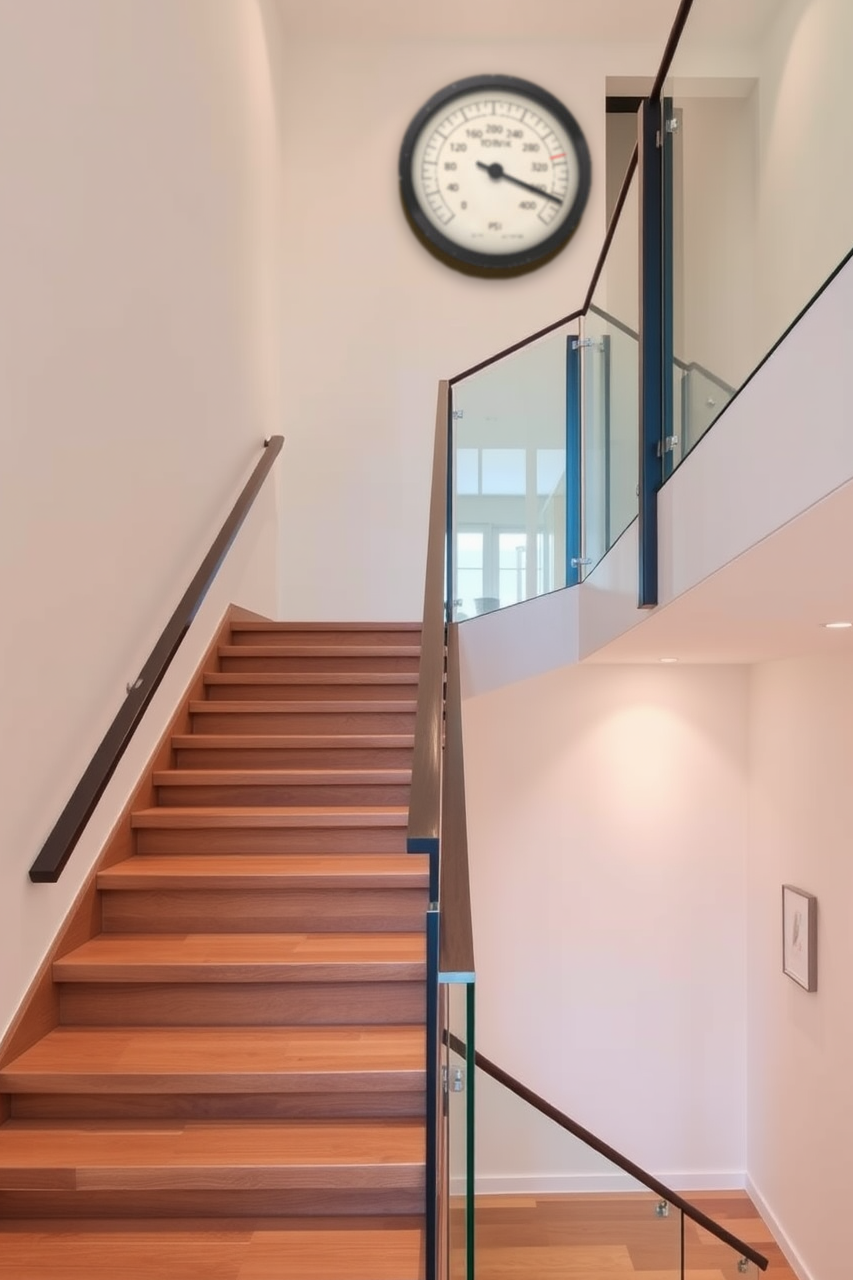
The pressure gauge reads 370 psi
